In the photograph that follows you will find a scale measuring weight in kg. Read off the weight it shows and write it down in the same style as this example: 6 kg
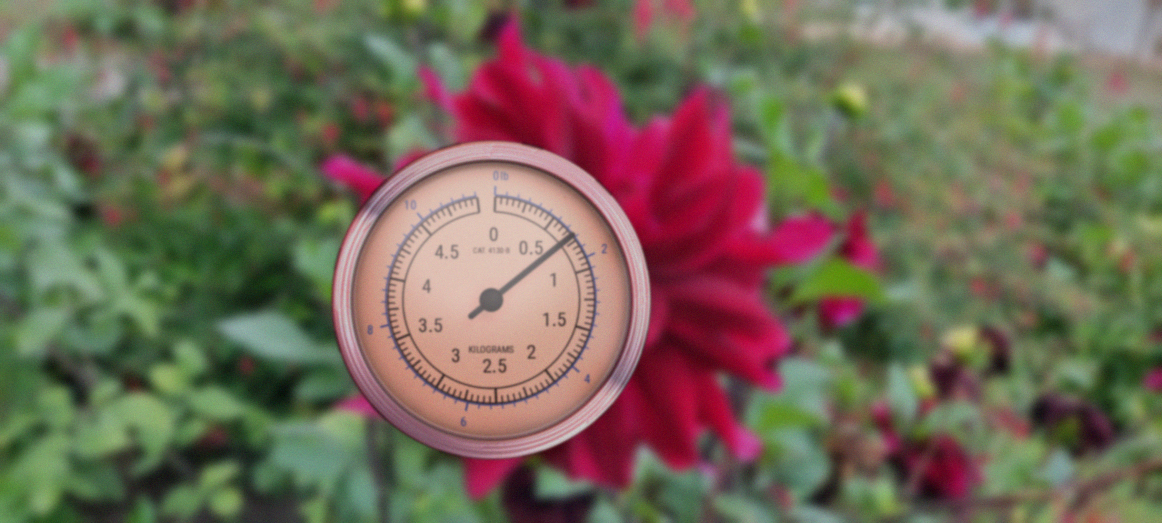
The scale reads 0.7 kg
